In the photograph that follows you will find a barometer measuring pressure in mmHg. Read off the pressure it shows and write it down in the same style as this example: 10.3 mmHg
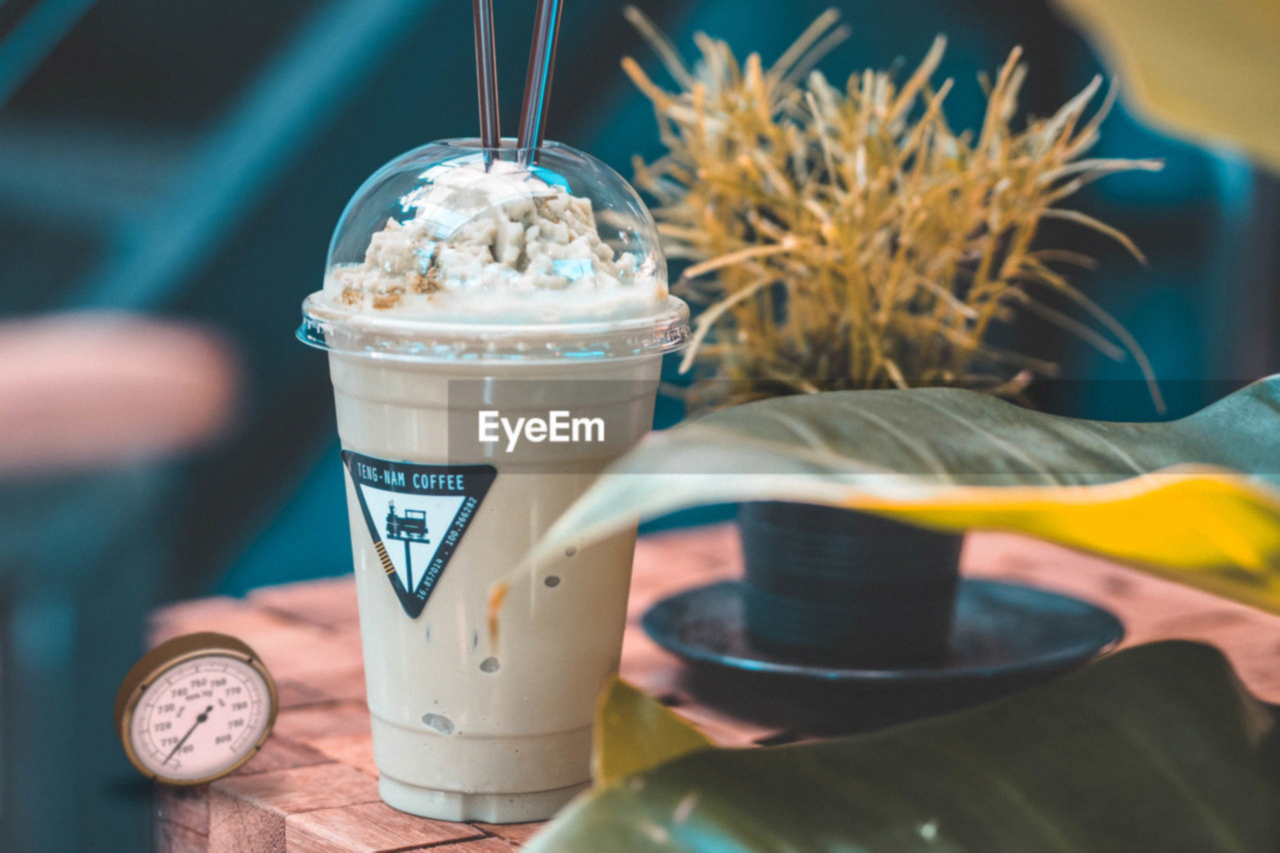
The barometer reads 705 mmHg
